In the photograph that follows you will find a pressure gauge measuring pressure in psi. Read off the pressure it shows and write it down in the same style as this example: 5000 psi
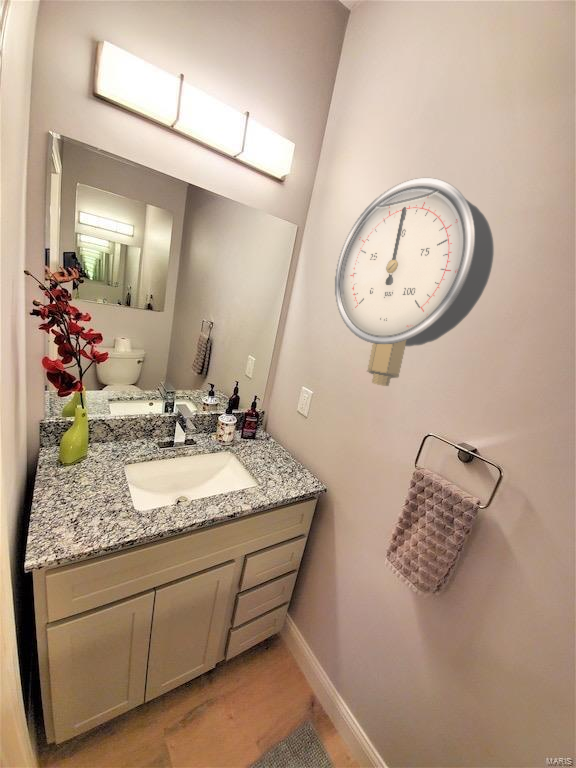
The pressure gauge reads 50 psi
